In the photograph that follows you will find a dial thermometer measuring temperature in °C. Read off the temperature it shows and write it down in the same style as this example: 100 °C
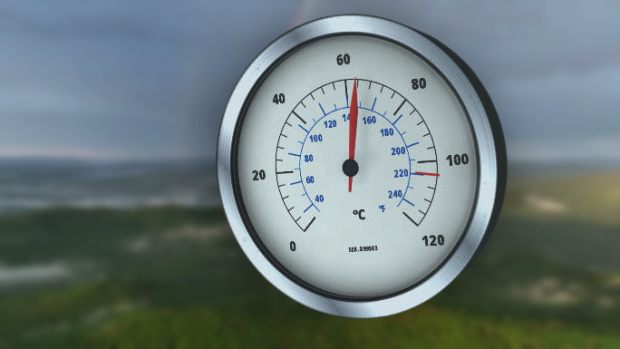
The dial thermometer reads 64 °C
